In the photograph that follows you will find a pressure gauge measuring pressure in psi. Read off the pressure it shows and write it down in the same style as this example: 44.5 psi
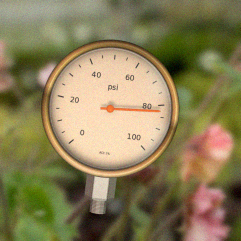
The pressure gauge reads 82.5 psi
